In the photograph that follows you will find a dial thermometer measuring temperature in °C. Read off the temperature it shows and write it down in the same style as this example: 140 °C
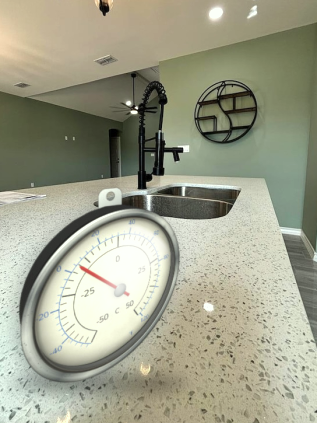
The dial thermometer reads -15 °C
